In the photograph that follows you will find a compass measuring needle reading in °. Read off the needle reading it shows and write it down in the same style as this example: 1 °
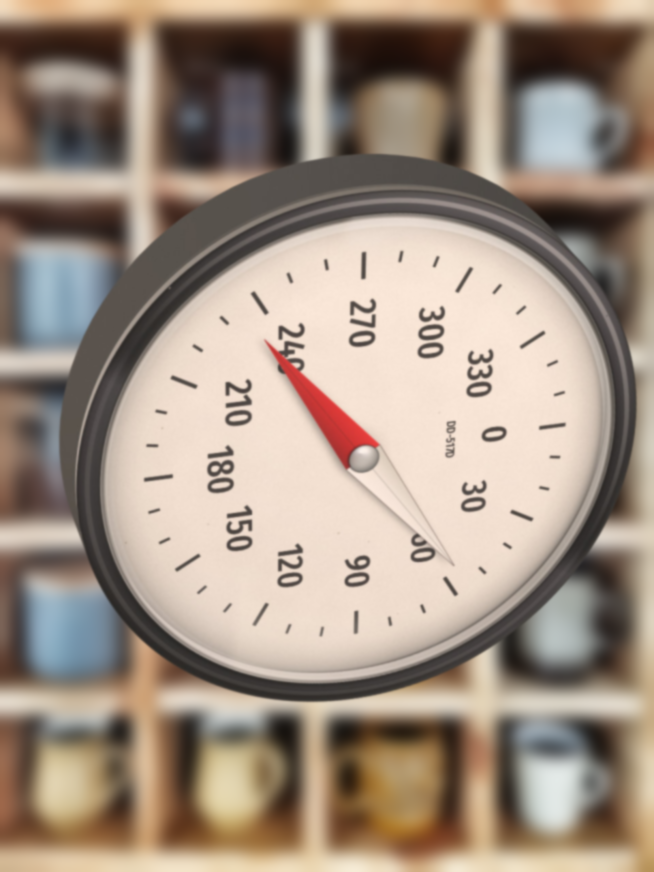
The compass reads 235 °
